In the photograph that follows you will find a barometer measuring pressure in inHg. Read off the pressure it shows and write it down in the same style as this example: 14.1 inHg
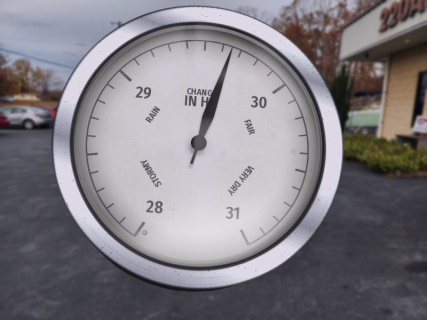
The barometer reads 29.65 inHg
